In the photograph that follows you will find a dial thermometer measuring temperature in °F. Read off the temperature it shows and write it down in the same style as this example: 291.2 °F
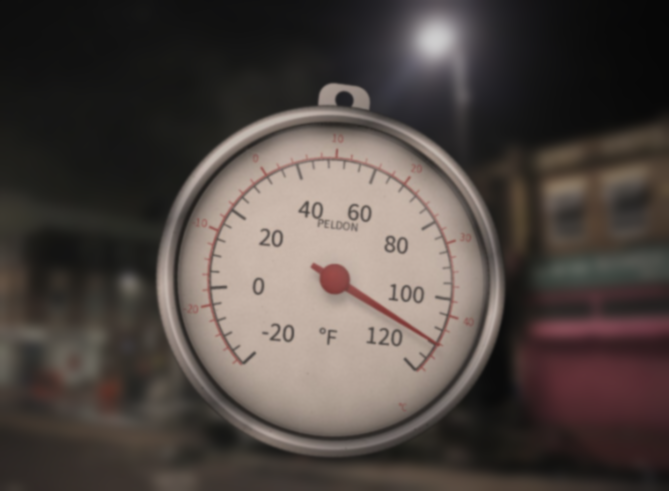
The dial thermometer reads 112 °F
